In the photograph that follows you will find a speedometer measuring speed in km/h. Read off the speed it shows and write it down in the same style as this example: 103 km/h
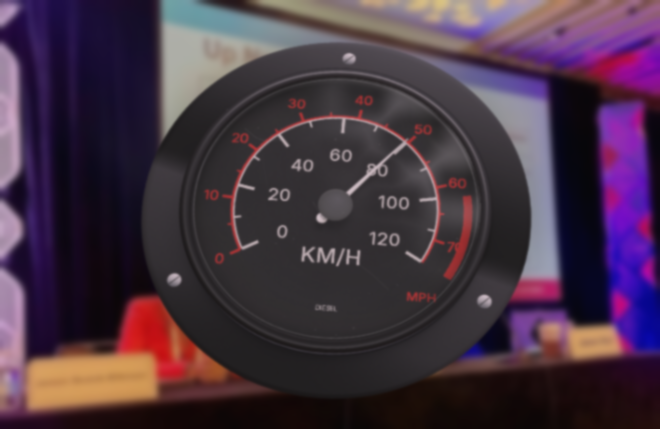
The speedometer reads 80 km/h
